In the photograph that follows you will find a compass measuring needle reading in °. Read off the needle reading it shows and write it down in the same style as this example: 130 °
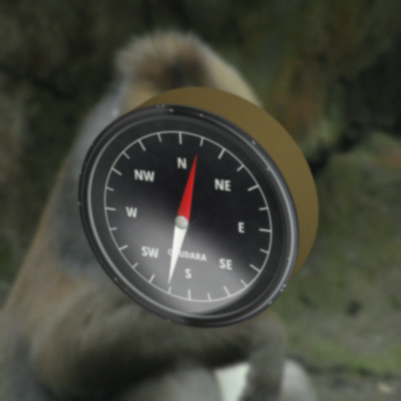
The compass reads 15 °
